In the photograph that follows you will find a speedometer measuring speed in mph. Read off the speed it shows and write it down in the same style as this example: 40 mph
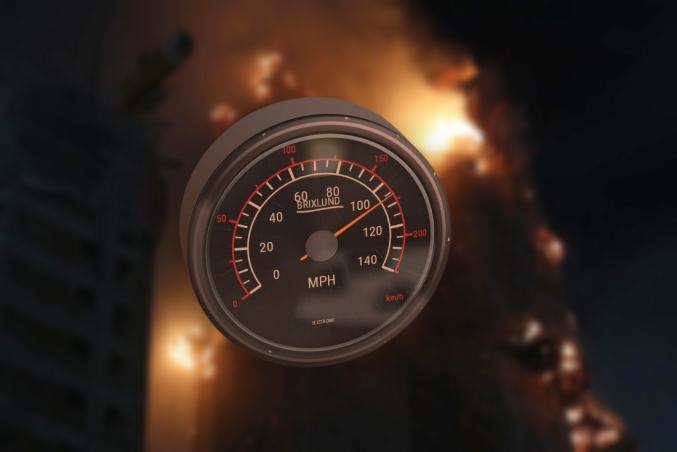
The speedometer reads 105 mph
